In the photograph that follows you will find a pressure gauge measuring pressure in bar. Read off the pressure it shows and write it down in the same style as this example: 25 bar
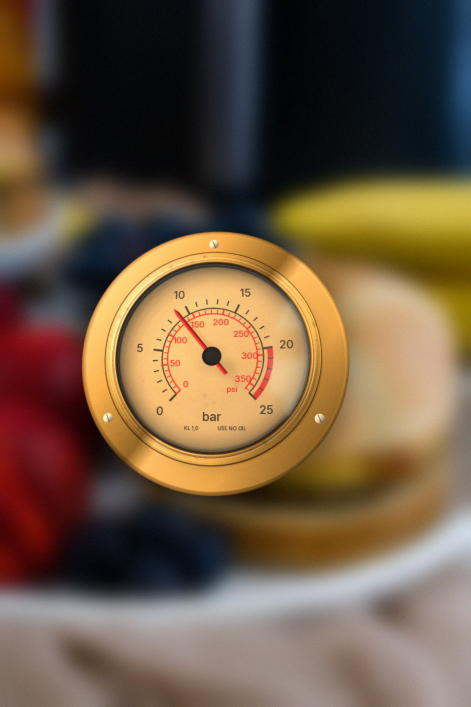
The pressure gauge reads 9 bar
